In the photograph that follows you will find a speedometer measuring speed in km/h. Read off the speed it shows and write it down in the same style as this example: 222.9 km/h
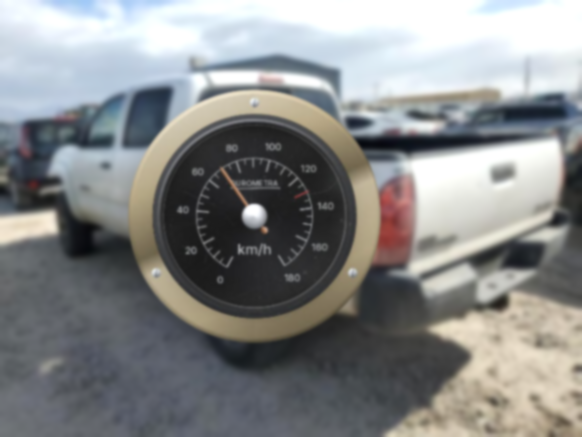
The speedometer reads 70 km/h
